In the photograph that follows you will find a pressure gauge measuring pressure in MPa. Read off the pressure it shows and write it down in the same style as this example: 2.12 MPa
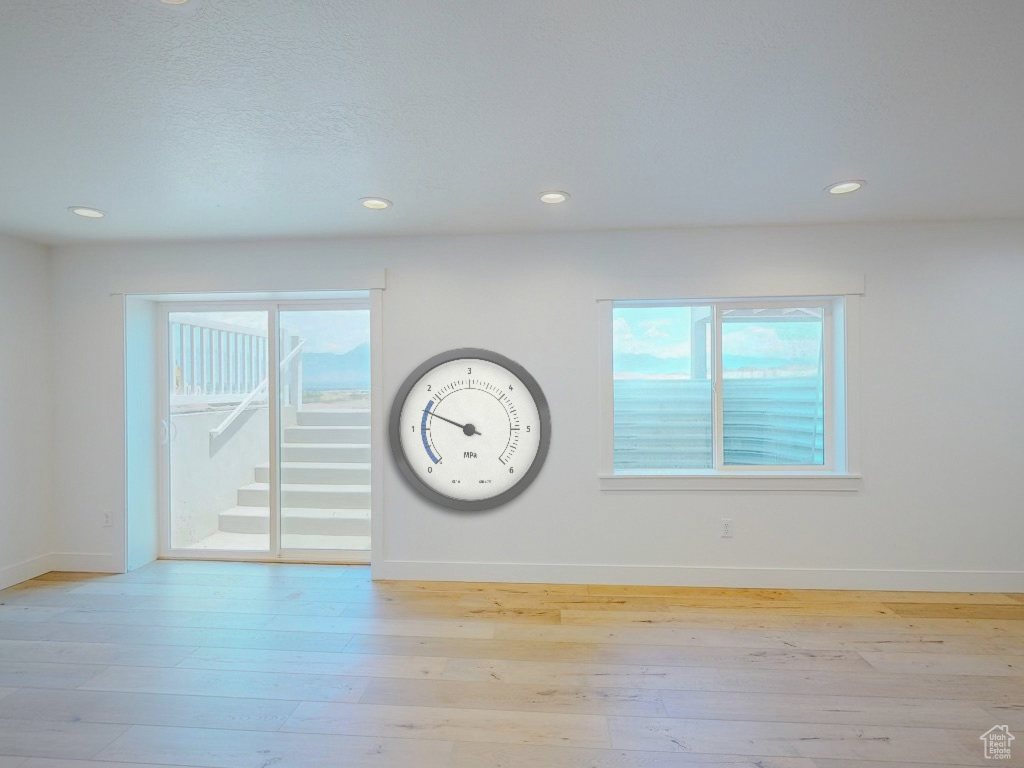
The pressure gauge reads 1.5 MPa
